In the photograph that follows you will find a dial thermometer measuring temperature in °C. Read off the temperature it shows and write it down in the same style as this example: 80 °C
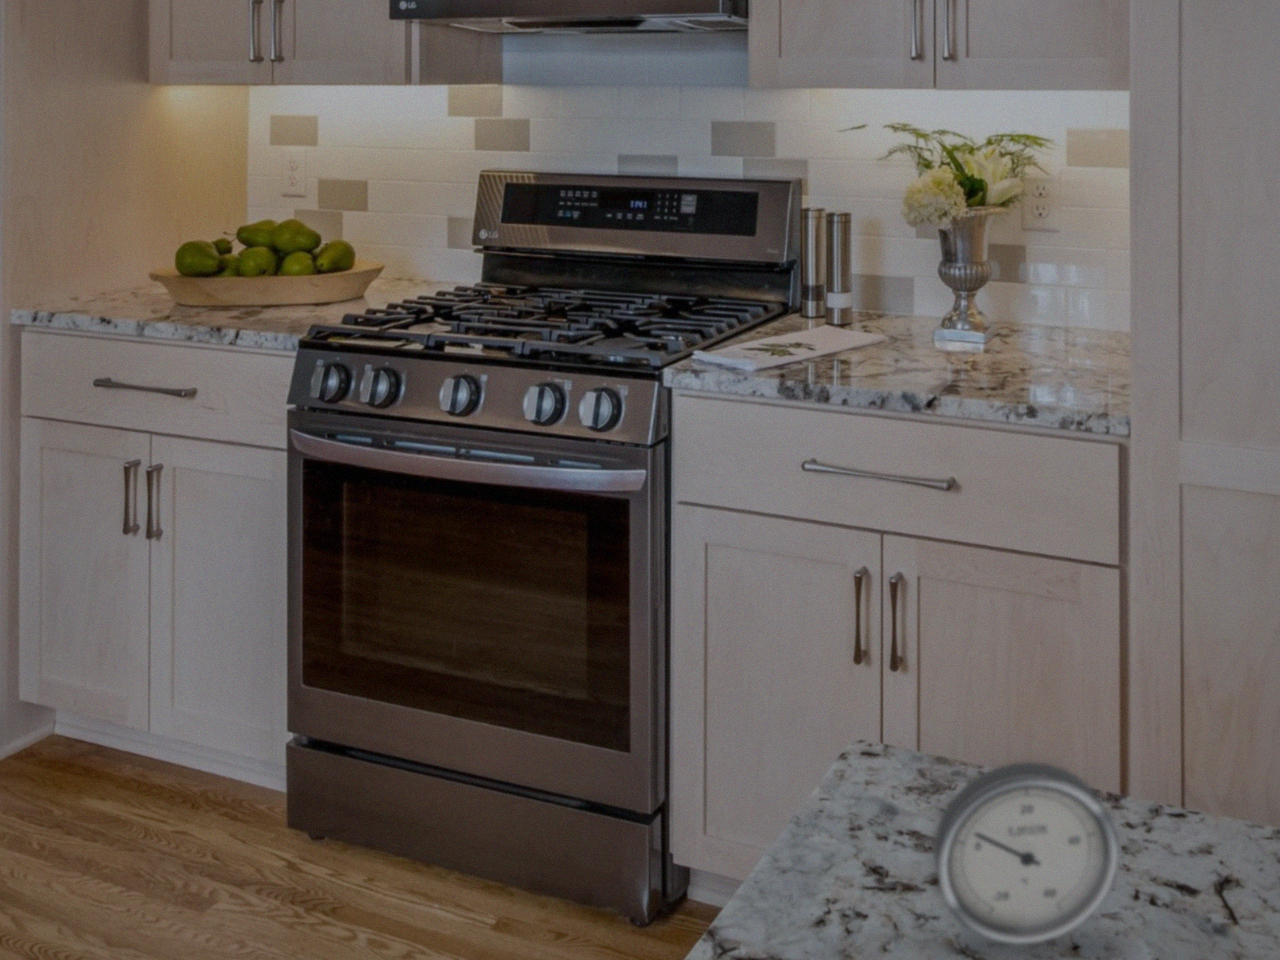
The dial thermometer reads 4 °C
